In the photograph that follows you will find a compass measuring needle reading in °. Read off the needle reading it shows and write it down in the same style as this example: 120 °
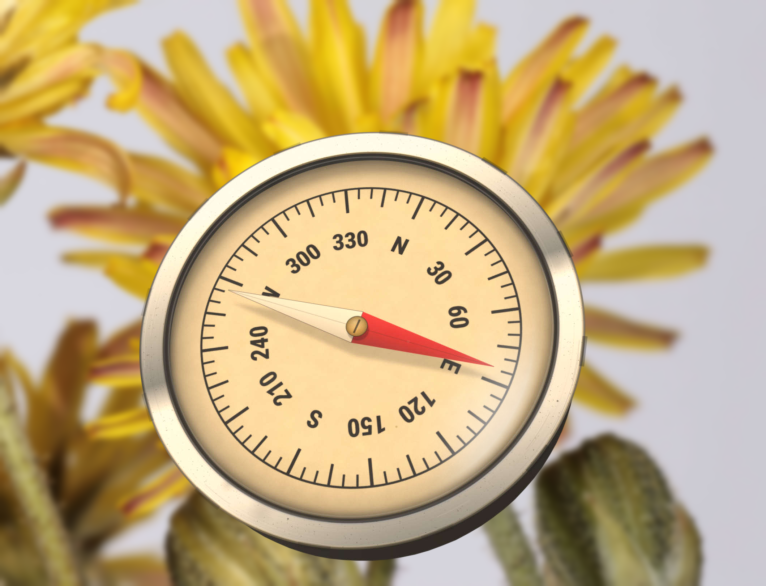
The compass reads 85 °
